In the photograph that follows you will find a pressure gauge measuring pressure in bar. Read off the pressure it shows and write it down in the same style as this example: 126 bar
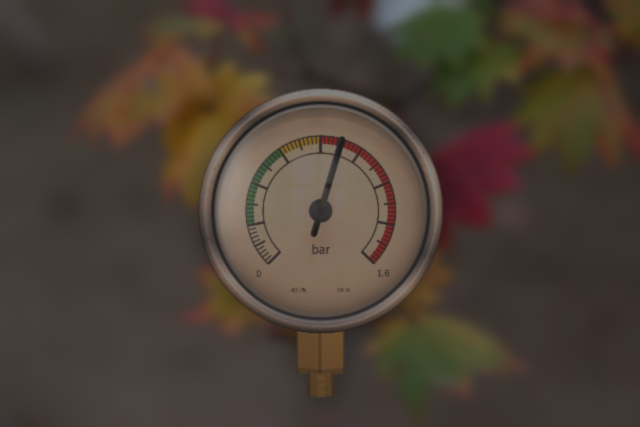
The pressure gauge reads 0.9 bar
